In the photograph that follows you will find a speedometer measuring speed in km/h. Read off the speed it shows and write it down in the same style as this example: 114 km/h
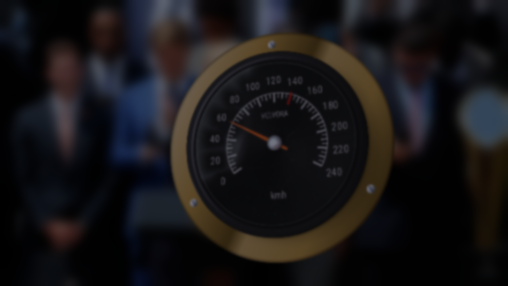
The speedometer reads 60 km/h
